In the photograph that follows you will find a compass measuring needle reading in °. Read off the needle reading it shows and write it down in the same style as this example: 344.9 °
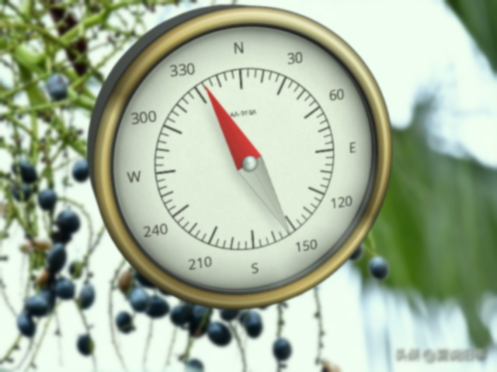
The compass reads 335 °
